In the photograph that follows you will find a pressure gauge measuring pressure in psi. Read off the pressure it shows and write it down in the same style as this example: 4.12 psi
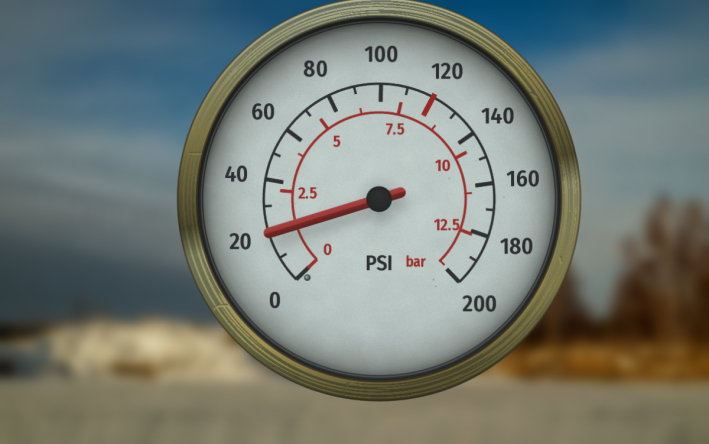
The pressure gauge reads 20 psi
